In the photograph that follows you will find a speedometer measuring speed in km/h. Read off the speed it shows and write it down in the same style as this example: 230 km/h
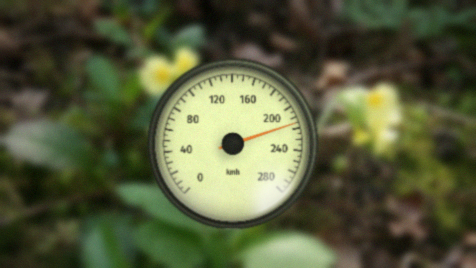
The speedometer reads 215 km/h
